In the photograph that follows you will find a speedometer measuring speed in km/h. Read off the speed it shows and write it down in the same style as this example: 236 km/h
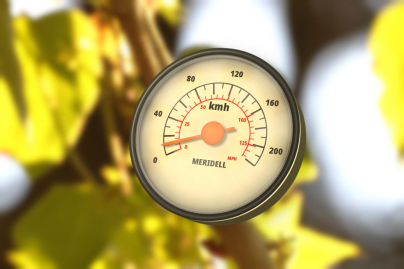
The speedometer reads 10 km/h
